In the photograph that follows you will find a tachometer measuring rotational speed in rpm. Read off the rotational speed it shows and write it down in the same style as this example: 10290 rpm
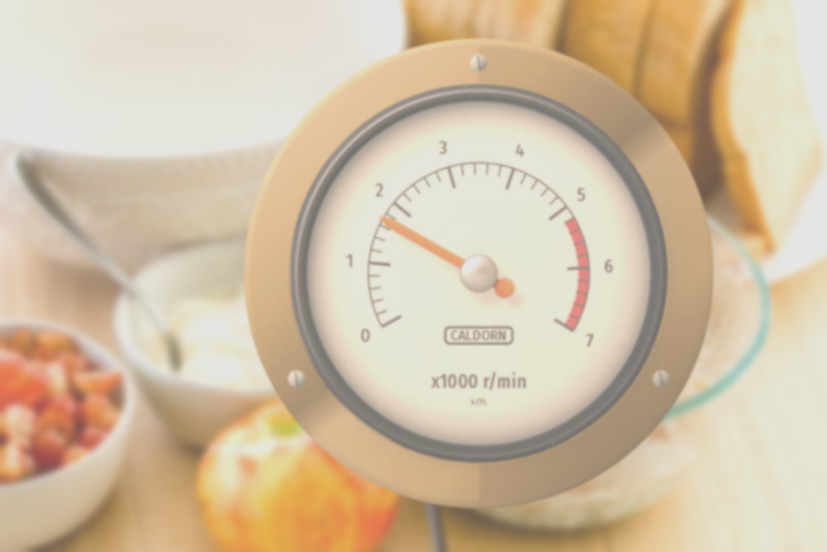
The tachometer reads 1700 rpm
